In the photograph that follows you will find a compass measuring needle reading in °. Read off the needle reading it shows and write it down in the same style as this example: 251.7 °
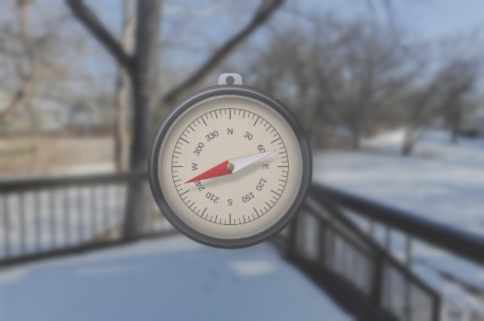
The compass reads 250 °
